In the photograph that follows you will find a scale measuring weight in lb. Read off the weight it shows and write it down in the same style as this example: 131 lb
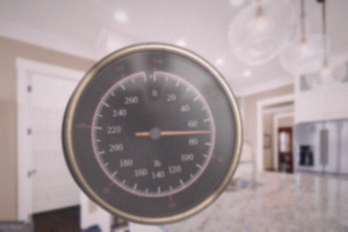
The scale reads 70 lb
